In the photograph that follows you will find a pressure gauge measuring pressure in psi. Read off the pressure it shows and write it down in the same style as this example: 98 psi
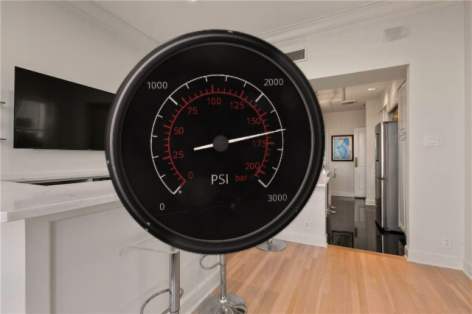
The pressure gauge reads 2400 psi
